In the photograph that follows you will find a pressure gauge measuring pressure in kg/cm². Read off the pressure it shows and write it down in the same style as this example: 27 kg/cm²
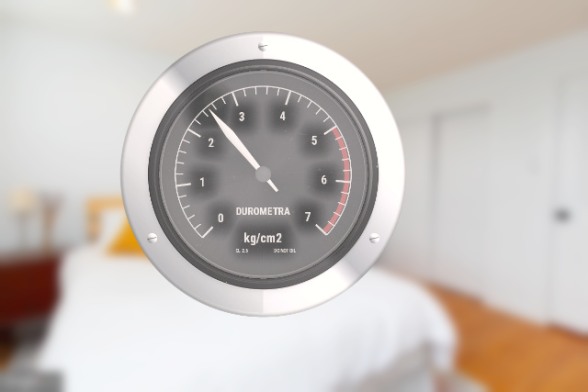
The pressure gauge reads 2.5 kg/cm²
